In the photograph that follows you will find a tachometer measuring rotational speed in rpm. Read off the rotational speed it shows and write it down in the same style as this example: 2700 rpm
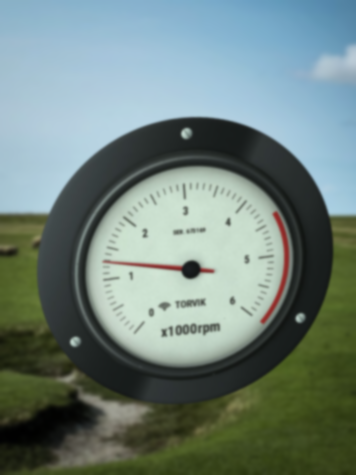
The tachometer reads 1300 rpm
